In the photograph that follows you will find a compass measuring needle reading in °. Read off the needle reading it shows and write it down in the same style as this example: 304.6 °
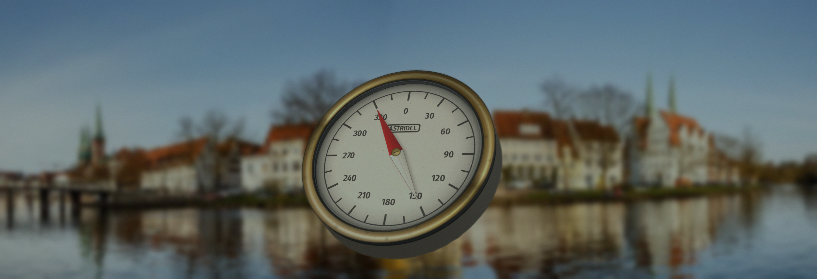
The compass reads 330 °
